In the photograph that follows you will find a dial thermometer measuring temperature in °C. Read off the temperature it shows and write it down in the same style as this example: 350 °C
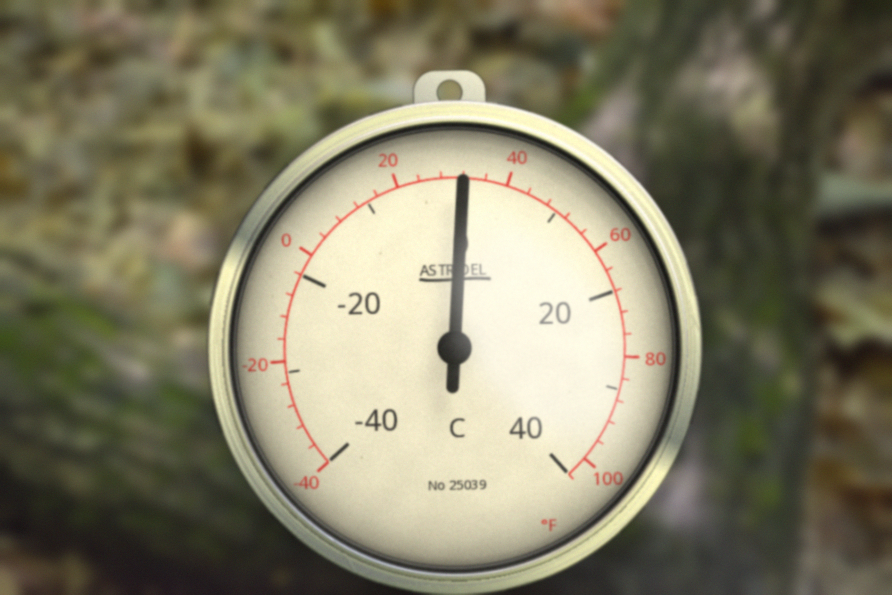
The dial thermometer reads 0 °C
